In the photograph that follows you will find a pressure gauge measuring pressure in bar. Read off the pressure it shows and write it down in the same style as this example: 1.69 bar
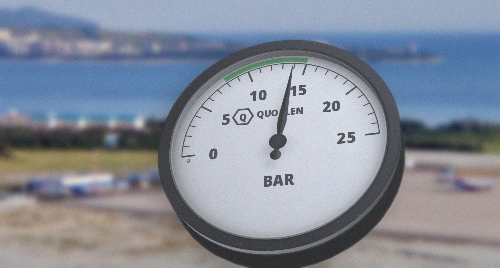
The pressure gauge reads 14 bar
